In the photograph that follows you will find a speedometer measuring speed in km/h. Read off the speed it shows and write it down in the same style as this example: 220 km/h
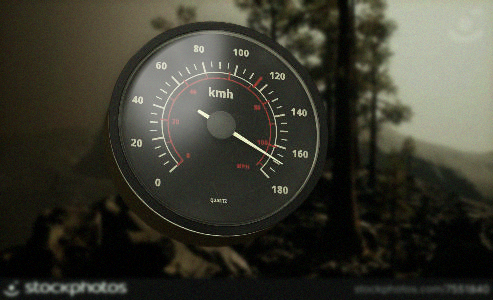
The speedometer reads 170 km/h
